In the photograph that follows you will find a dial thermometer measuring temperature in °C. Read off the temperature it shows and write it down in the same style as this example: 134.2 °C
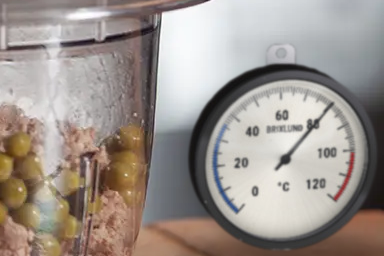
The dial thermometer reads 80 °C
